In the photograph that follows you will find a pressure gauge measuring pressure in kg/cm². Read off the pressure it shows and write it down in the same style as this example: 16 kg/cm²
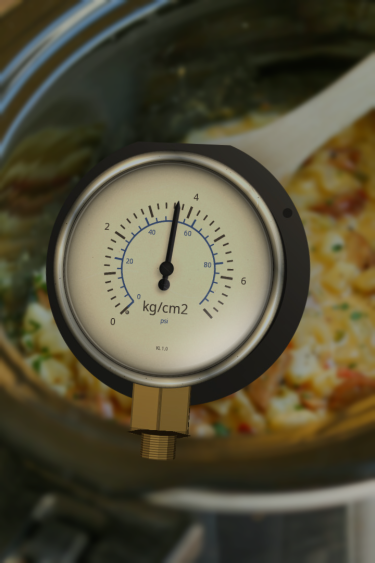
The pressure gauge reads 3.7 kg/cm²
